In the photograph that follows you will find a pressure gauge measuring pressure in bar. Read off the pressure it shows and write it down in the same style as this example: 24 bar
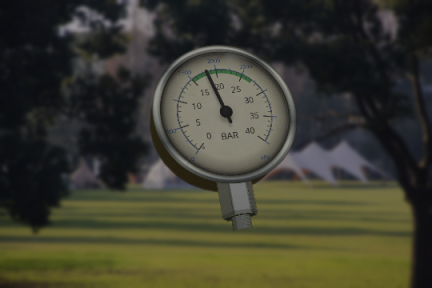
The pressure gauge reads 18 bar
